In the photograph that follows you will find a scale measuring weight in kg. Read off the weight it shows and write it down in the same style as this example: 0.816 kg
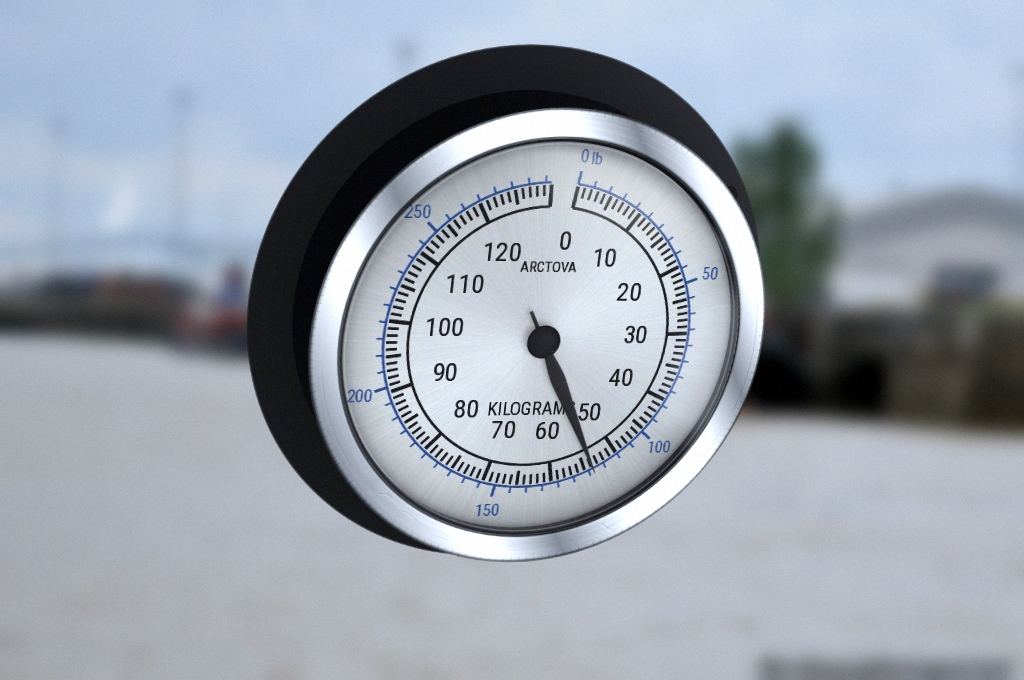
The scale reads 54 kg
